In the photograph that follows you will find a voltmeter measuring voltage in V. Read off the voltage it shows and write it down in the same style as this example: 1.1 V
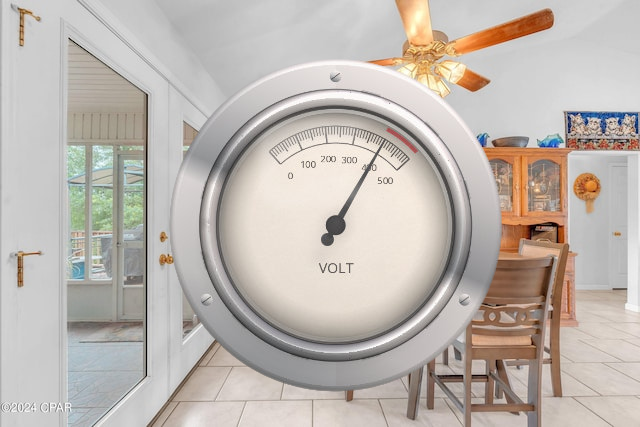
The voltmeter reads 400 V
